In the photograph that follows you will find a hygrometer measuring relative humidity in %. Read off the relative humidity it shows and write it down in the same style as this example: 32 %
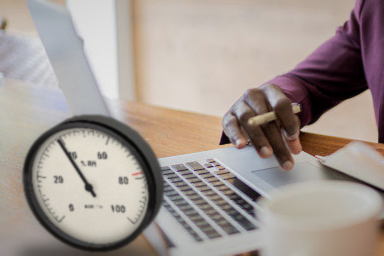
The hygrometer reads 40 %
